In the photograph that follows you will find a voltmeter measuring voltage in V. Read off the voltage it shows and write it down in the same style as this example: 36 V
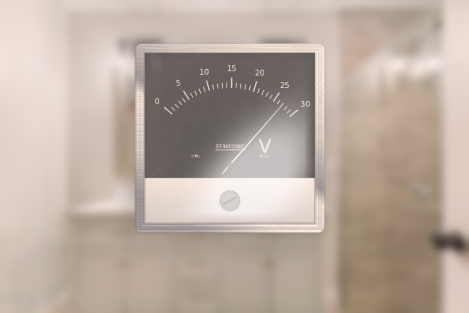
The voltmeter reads 27 V
